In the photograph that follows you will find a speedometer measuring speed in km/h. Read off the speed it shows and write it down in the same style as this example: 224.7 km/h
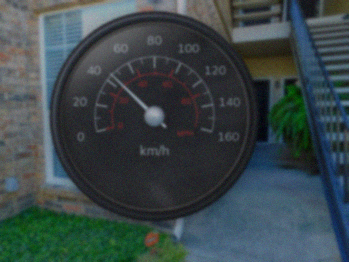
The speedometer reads 45 km/h
